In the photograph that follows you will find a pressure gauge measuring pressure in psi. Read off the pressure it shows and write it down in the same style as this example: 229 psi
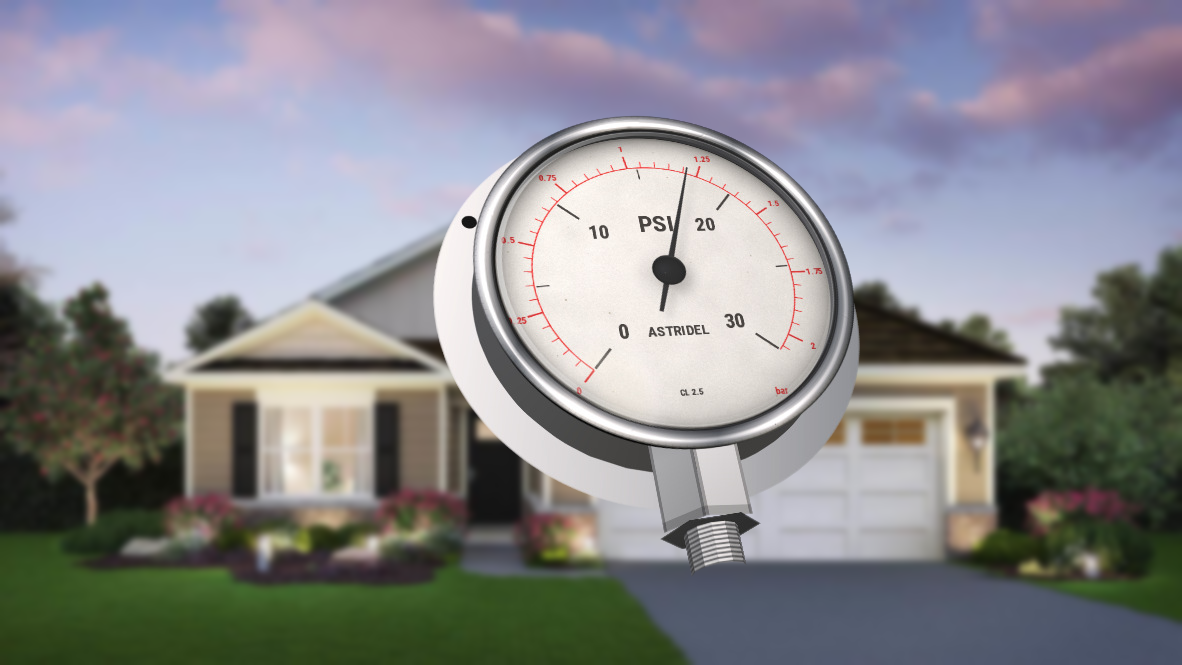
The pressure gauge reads 17.5 psi
